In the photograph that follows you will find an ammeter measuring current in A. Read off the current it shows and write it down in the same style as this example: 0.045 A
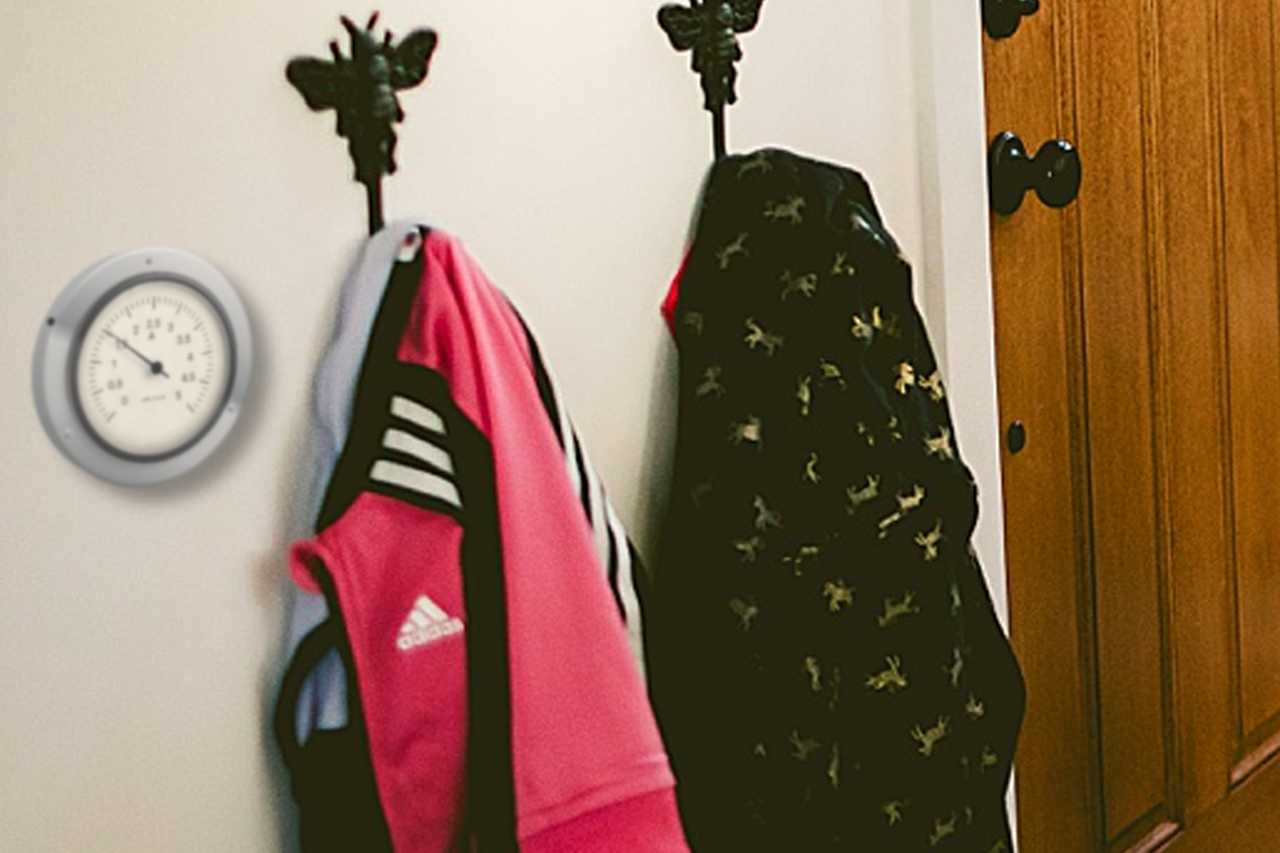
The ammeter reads 1.5 A
